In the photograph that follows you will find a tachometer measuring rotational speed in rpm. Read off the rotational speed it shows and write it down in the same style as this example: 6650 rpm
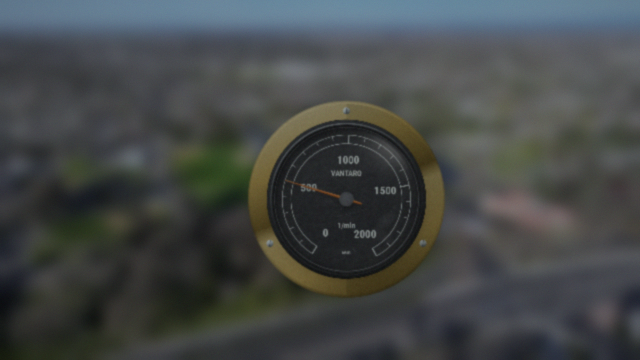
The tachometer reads 500 rpm
